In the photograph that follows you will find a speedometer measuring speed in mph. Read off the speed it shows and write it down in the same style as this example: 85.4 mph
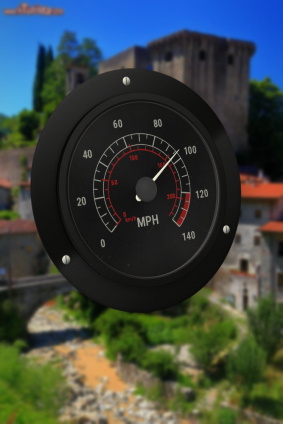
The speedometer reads 95 mph
